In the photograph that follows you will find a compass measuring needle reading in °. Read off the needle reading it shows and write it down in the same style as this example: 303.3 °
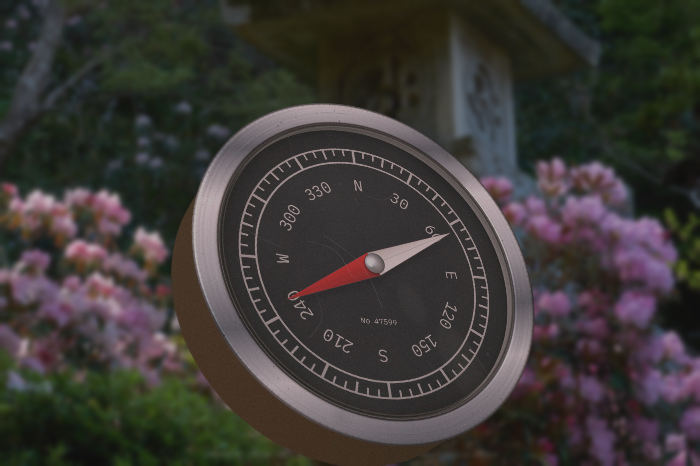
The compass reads 245 °
